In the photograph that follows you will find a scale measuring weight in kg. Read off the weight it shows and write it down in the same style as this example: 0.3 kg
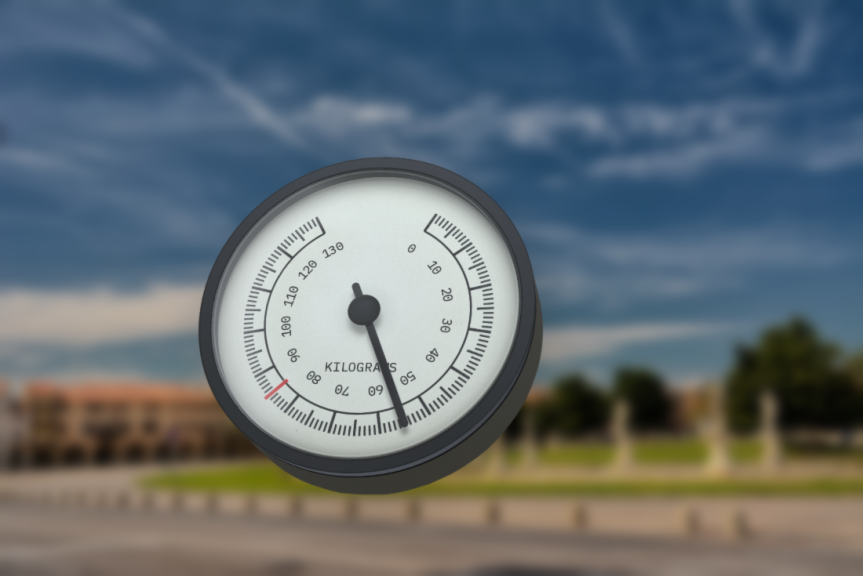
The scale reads 55 kg
